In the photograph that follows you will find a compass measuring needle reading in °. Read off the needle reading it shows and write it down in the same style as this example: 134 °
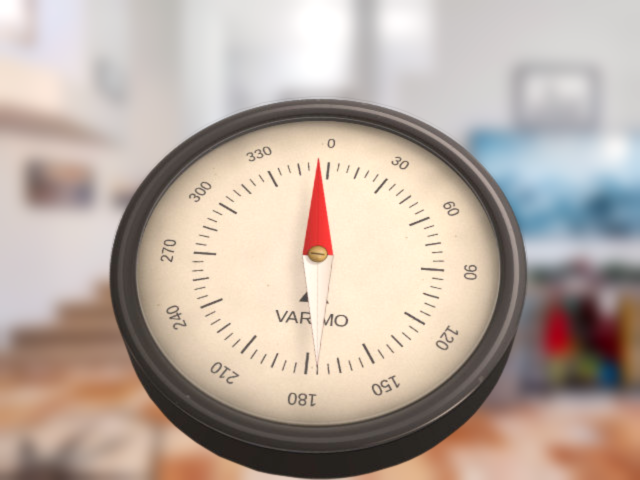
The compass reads 355 °
